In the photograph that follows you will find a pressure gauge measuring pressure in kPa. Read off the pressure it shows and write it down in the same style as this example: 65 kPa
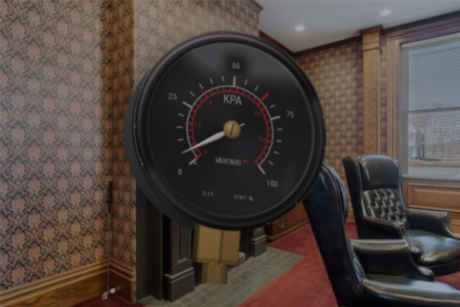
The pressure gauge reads 5 kPa
